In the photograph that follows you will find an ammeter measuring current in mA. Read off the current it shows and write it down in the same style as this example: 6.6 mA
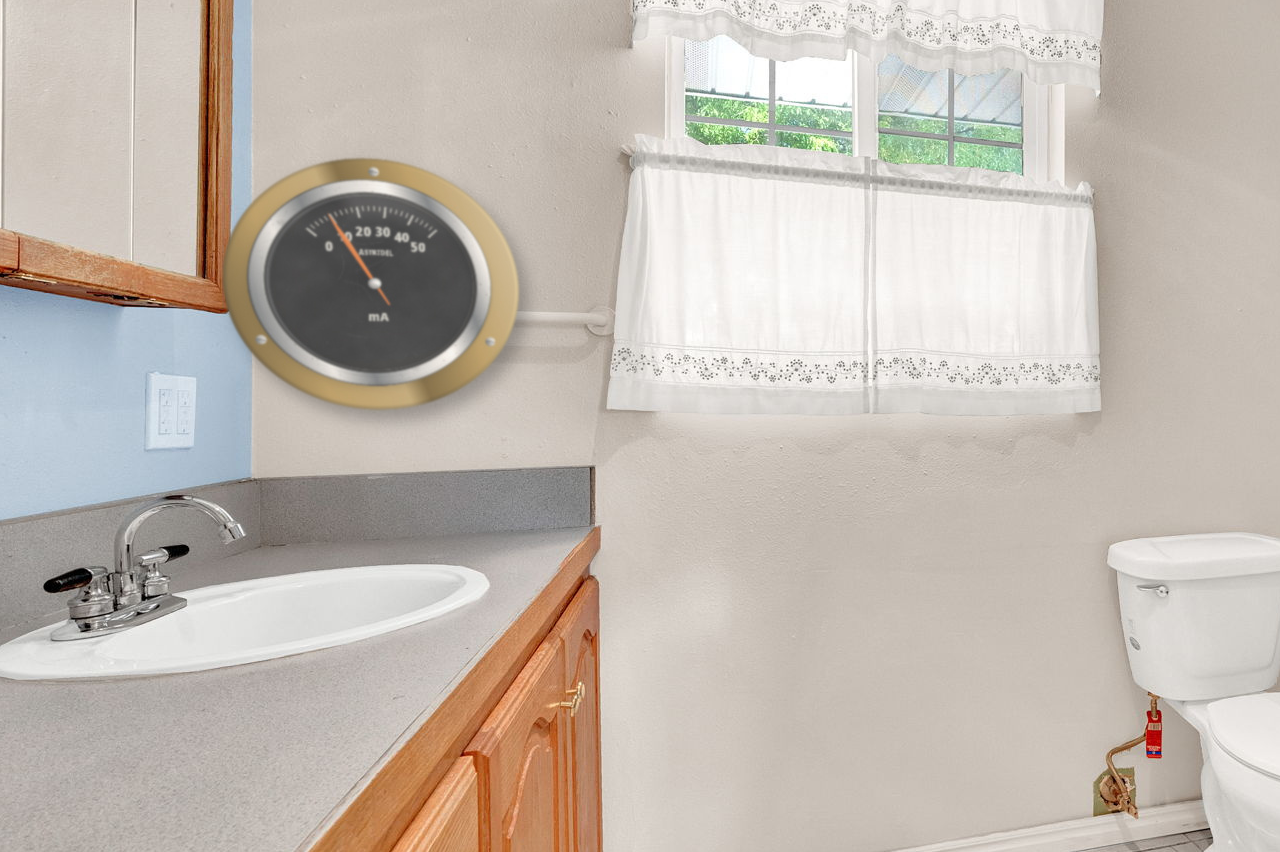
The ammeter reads 10 mA
